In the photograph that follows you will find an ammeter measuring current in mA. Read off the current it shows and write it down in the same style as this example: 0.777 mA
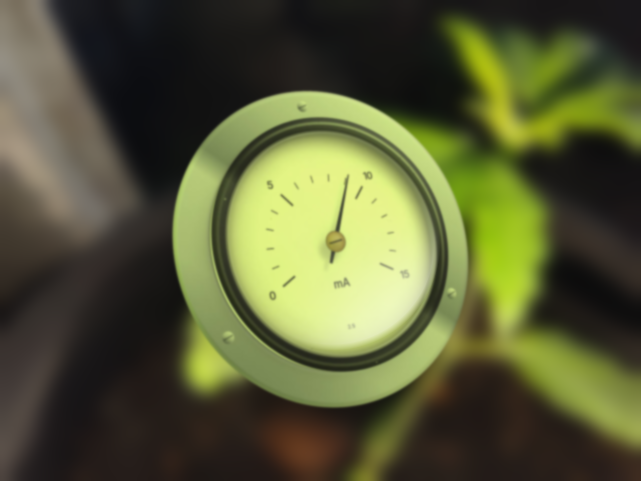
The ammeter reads 9 mA
